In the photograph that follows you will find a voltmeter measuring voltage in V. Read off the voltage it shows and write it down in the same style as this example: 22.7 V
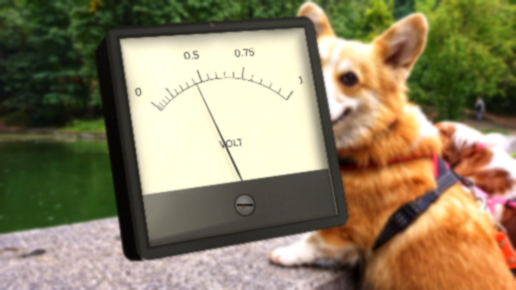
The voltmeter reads 0.45 V
